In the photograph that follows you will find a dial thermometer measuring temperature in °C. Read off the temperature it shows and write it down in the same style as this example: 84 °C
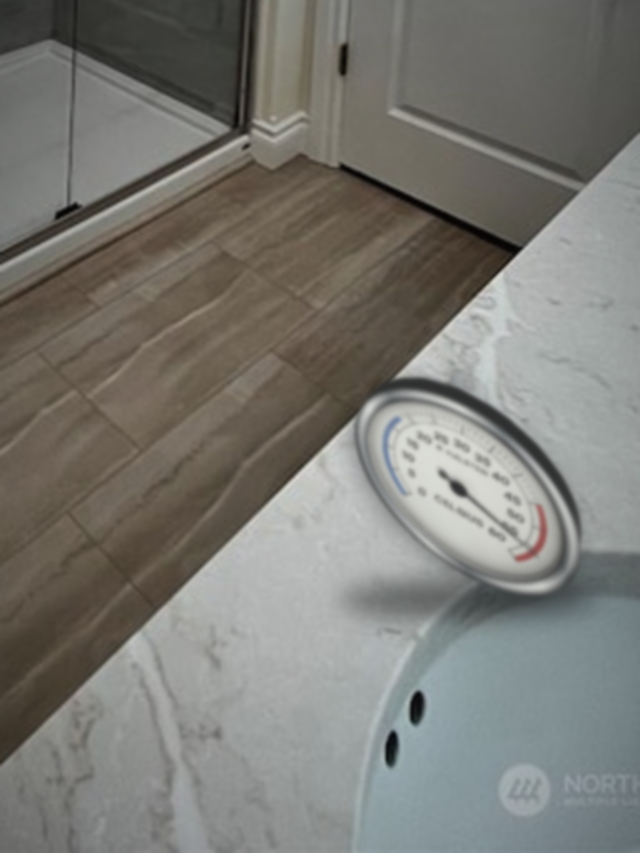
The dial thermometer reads 55 °C
